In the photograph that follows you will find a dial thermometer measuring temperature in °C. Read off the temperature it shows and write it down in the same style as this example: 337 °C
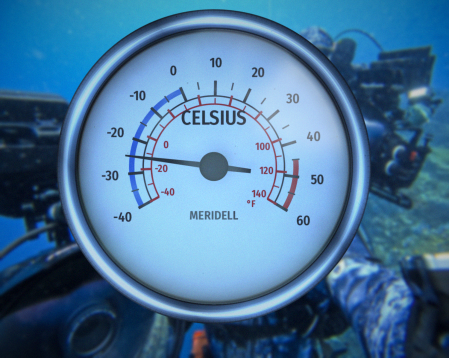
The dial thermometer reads -25 °C
